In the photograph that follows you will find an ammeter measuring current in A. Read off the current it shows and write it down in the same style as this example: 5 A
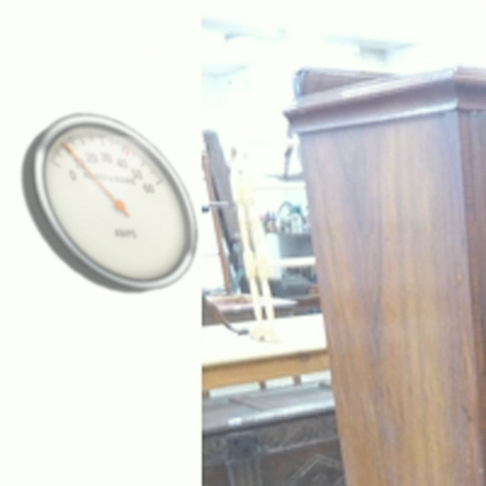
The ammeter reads 10 A
